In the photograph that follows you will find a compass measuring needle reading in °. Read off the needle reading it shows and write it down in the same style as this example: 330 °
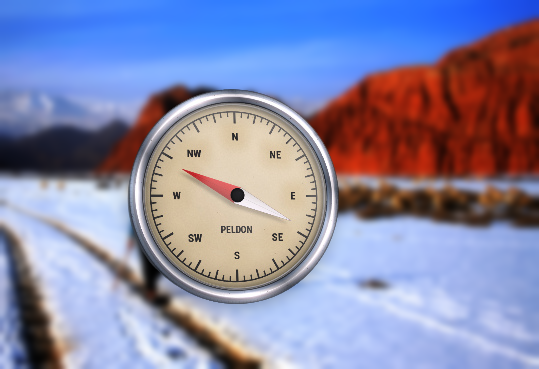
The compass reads 295 °
